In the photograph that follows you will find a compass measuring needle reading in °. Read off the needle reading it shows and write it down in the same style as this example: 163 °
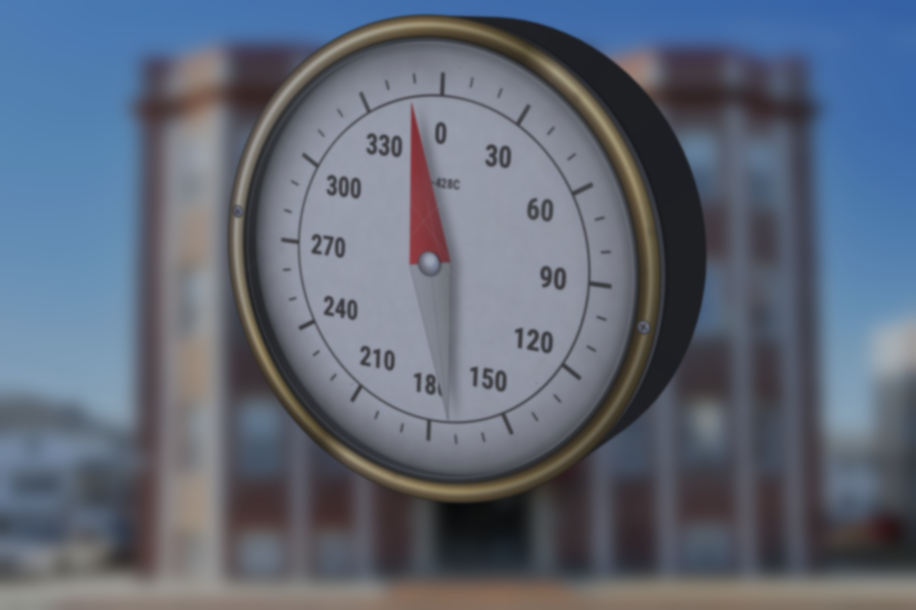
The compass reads 350 °
